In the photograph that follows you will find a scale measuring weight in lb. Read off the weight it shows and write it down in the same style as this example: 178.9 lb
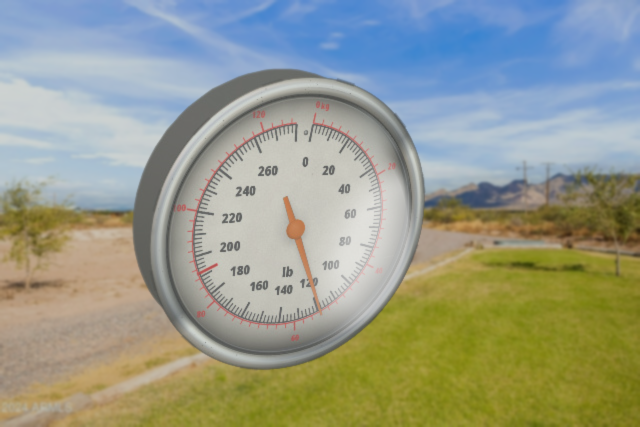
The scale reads 120 lb
